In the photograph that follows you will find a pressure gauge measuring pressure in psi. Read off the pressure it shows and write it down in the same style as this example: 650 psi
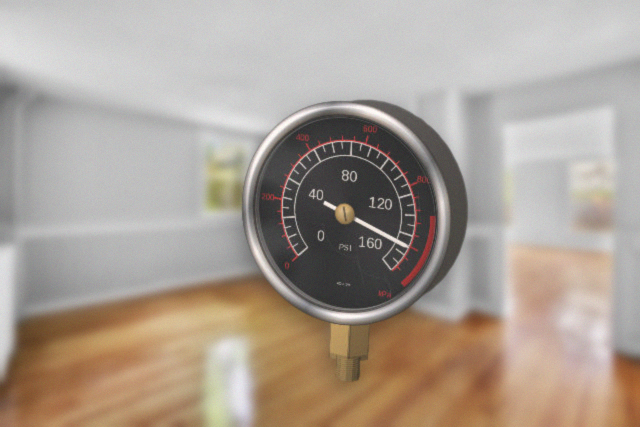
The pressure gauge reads 145 psi
